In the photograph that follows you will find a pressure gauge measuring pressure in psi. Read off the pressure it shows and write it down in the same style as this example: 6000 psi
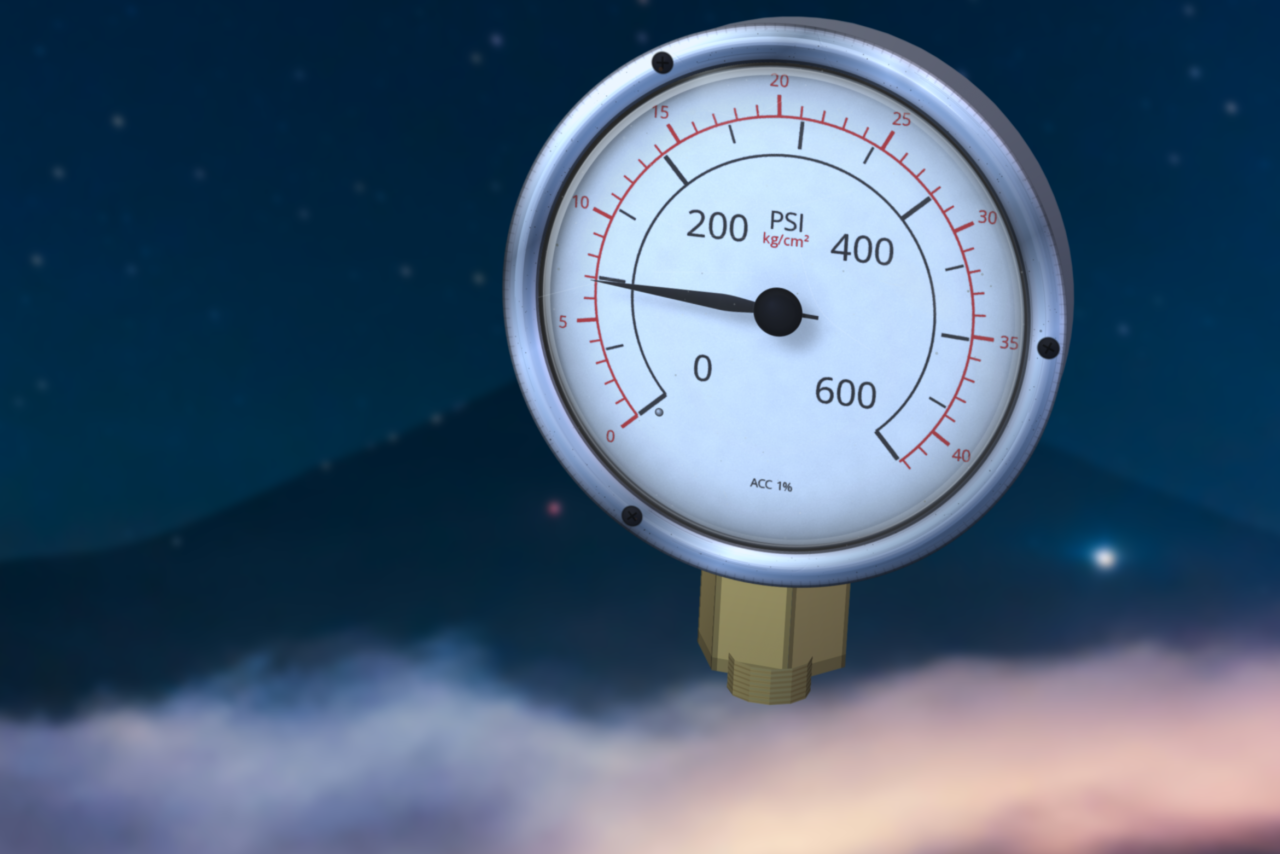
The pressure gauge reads 100 psi
